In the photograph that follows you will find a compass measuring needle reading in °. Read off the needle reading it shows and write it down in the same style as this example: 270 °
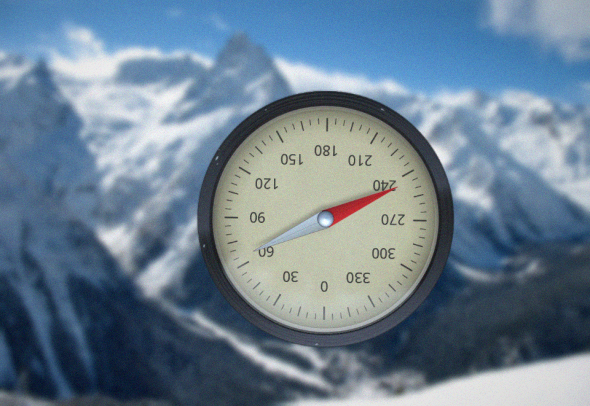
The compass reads 245 °
